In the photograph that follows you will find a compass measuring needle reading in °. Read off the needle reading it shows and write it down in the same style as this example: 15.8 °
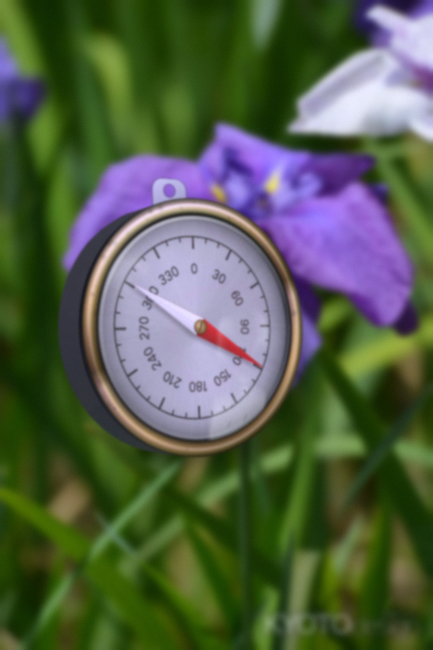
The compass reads 120 °
